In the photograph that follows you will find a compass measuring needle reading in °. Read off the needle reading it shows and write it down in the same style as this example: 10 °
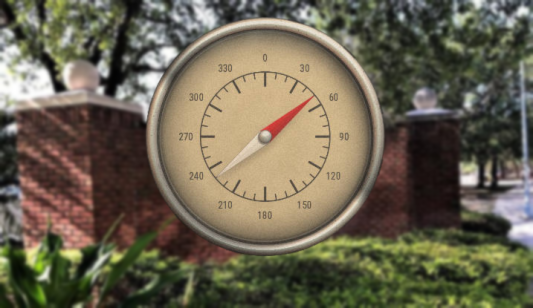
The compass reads 50 °
